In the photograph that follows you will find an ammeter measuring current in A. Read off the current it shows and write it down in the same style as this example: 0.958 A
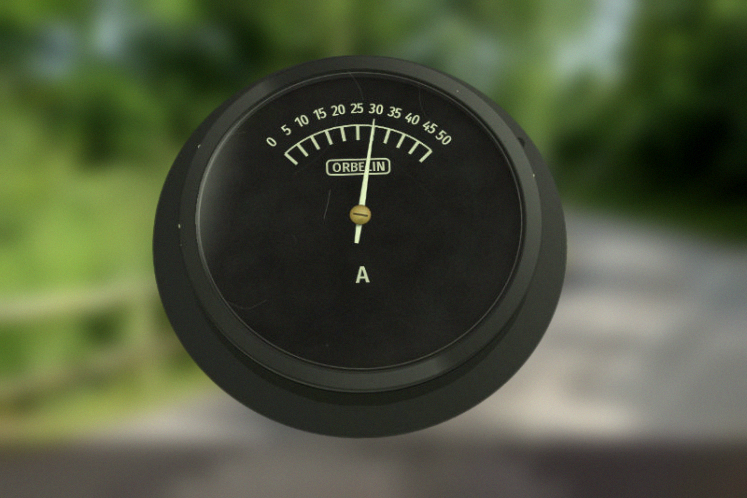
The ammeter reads 30 A
